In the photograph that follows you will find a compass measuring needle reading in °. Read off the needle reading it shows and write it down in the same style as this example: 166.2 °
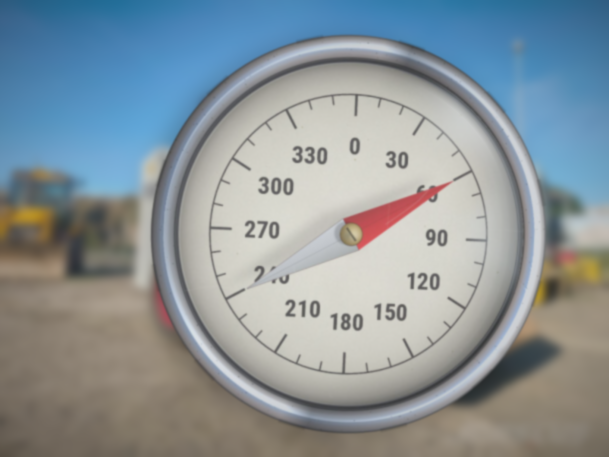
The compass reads 60 °
